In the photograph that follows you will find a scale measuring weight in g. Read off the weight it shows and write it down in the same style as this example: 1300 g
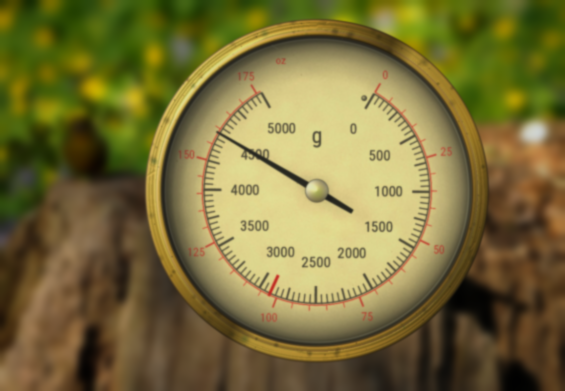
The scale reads 4500 g
